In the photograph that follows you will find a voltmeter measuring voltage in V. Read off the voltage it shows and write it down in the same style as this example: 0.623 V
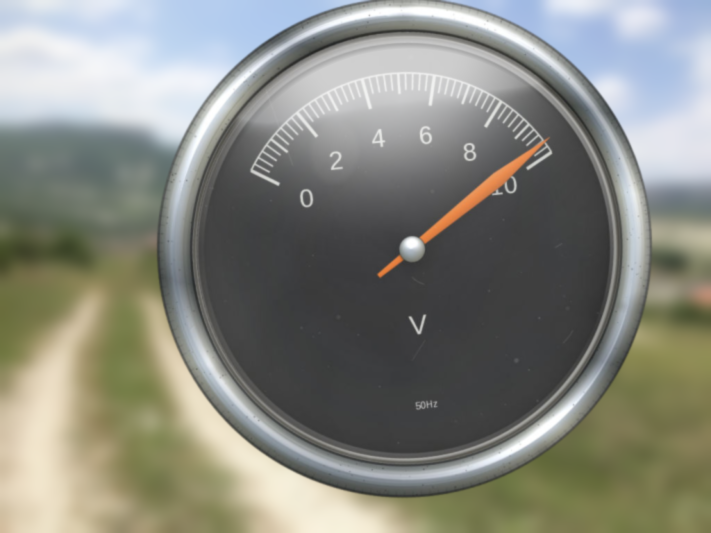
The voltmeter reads 9.6 V
